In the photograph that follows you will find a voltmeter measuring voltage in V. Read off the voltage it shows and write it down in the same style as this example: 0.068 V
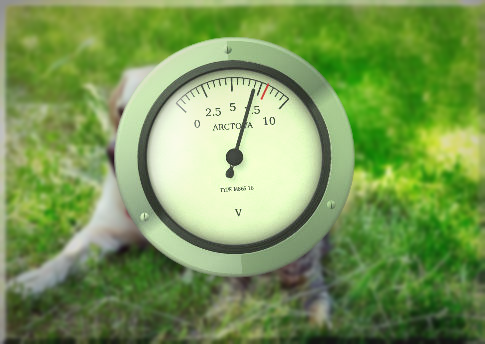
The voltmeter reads 7 V
